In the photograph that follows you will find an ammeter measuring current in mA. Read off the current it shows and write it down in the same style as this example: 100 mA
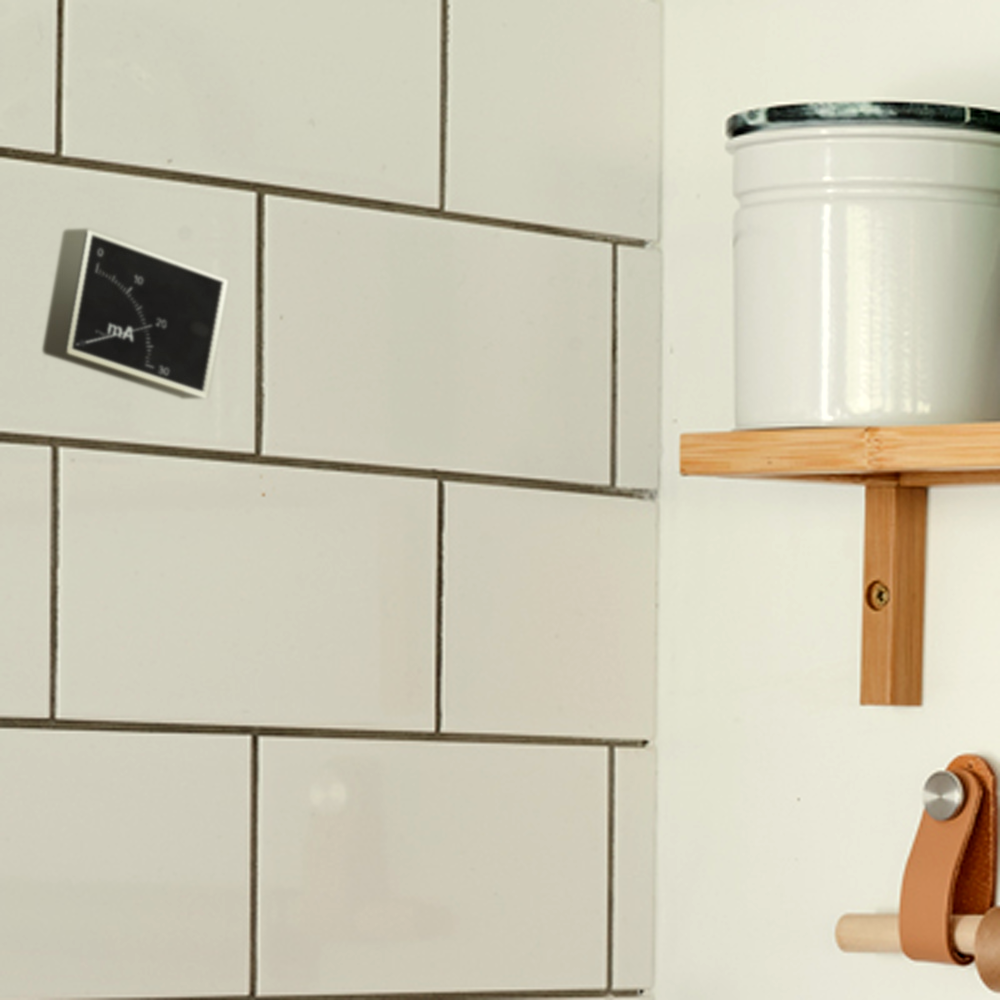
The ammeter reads 20 mA
